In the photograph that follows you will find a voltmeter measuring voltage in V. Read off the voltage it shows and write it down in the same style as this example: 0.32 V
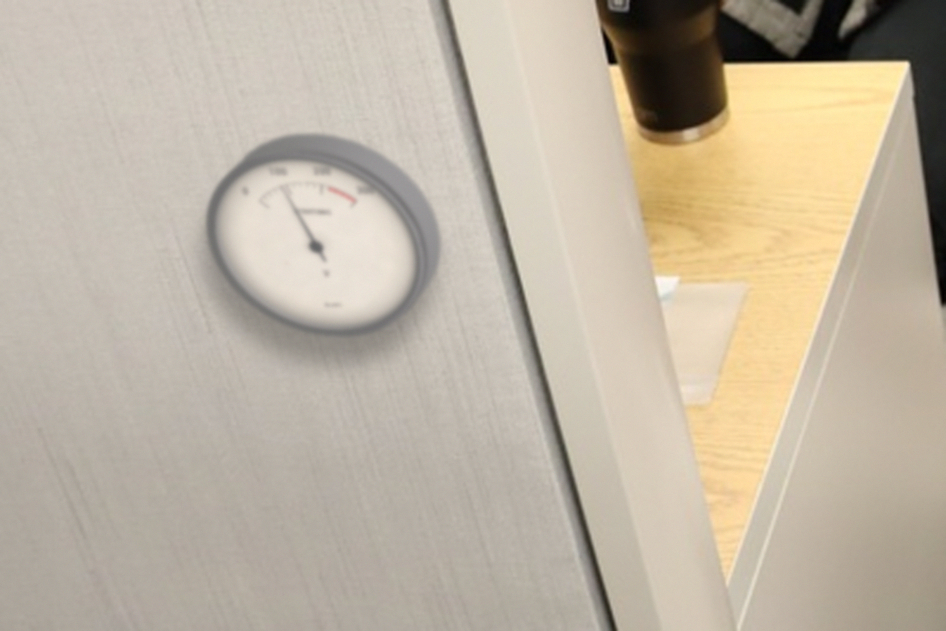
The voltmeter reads 100 V
